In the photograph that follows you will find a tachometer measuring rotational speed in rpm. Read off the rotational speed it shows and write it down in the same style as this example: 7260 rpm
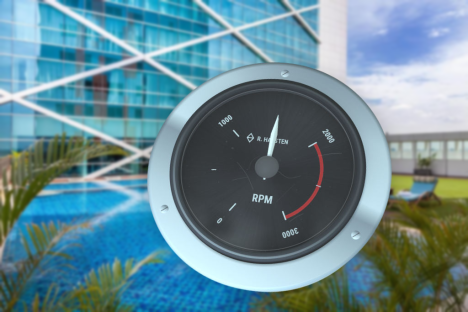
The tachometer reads 1500 rpm
